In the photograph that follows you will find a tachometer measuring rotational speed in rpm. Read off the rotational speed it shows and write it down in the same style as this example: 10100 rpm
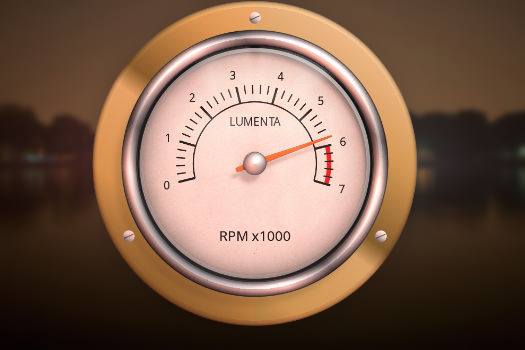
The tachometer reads 5800 rpm
